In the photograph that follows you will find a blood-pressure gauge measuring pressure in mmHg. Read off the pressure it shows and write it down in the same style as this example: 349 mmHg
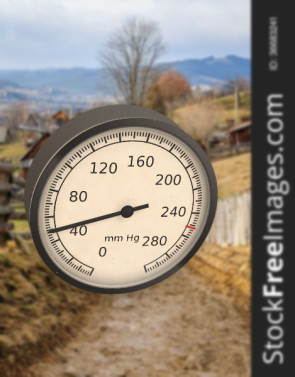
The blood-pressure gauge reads 50 mmHg
